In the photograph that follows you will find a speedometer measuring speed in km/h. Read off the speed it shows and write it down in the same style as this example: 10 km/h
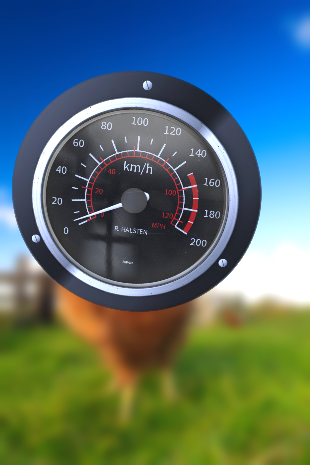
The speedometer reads 5 km/h
